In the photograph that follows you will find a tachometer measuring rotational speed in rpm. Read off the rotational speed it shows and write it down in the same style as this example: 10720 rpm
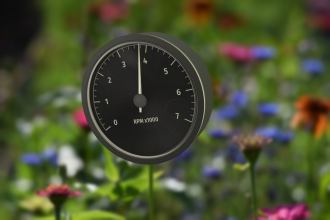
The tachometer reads 3800 rpm
